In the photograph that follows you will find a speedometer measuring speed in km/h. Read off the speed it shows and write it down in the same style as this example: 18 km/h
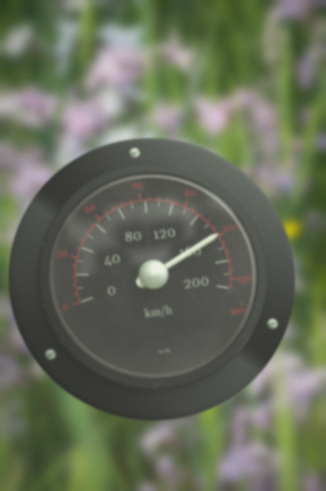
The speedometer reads 160 km/h
